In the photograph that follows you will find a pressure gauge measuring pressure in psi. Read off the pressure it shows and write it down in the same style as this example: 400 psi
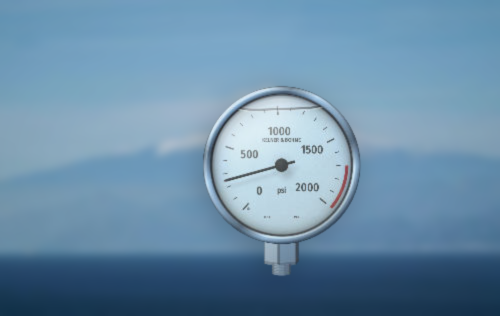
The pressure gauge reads 250 psi
